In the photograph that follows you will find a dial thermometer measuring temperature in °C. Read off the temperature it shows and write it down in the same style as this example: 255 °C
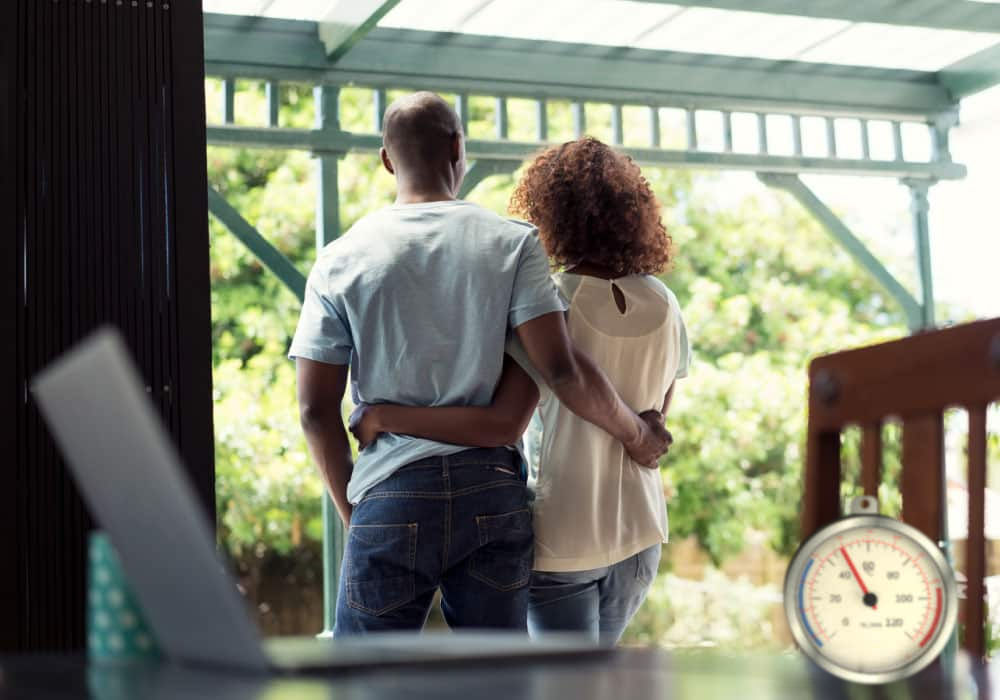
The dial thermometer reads 48 °C
